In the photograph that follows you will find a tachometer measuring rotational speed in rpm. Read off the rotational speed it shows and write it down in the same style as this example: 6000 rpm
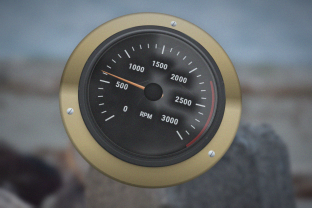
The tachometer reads 600 rpm
